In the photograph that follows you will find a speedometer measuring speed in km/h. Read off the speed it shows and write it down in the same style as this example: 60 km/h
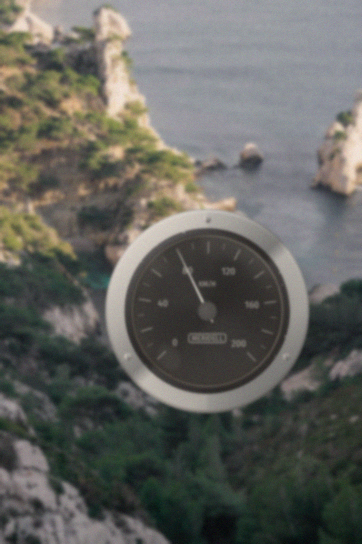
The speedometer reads 80 km/h
